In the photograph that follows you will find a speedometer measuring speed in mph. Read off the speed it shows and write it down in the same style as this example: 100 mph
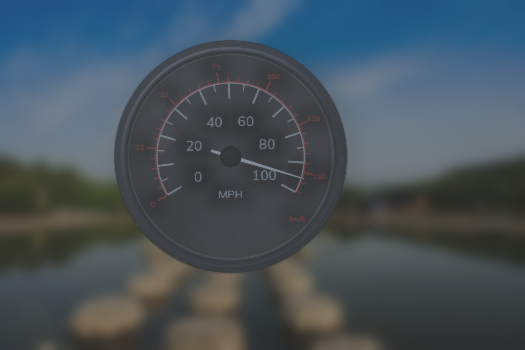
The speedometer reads 95 mph
